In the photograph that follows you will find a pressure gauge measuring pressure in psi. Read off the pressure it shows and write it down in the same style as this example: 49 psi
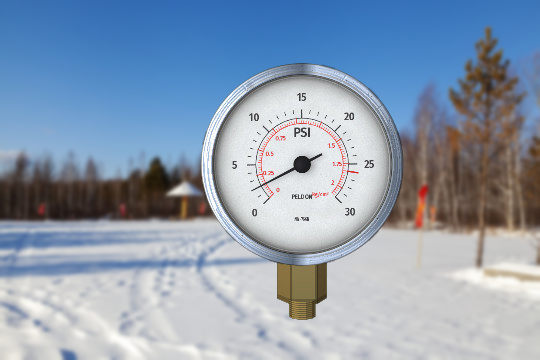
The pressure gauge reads 2 psi
